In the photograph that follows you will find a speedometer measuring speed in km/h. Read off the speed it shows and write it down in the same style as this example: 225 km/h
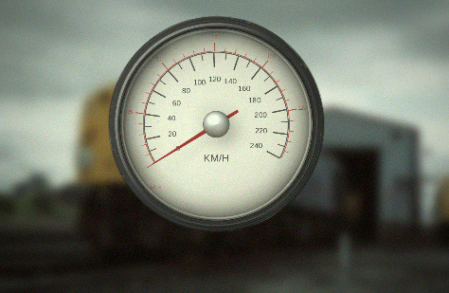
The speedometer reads 0 km/h
